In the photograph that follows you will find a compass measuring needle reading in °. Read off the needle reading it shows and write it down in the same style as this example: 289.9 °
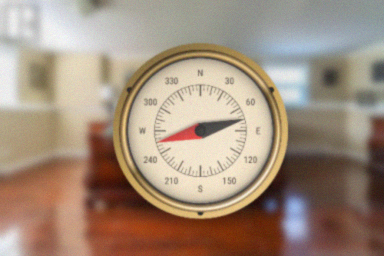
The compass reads 255 °
